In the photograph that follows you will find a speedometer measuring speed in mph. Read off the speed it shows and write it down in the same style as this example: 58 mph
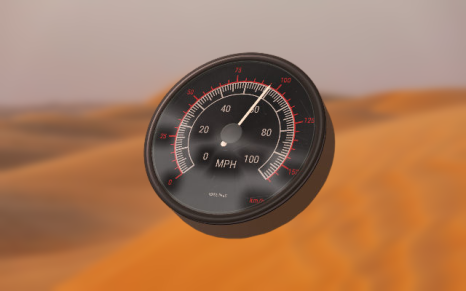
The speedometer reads 60 mph
